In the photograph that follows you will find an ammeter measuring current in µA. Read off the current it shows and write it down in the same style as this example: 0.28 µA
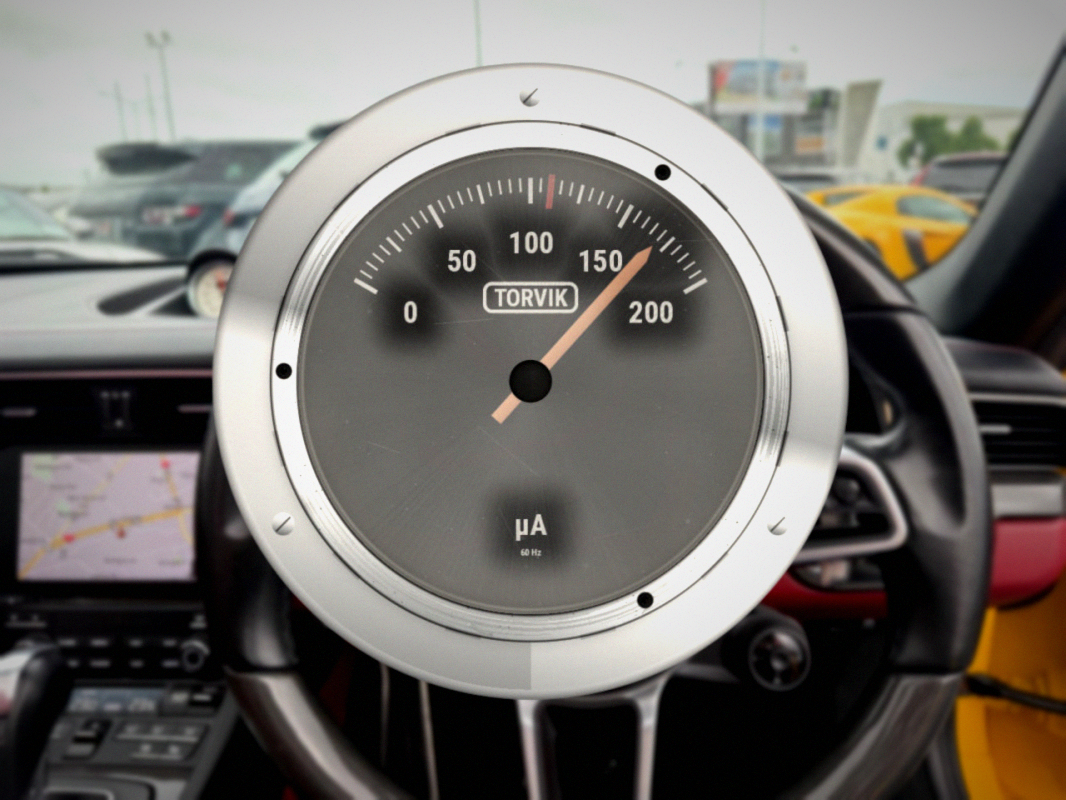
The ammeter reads 170 µA
